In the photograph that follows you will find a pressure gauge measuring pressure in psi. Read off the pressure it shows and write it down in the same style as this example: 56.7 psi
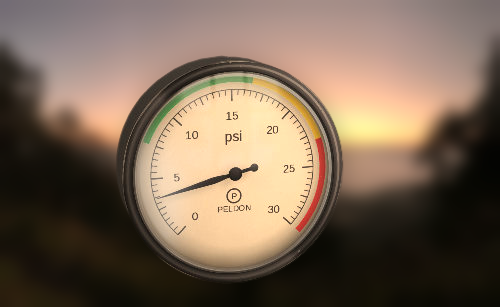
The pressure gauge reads 3.5 psi
